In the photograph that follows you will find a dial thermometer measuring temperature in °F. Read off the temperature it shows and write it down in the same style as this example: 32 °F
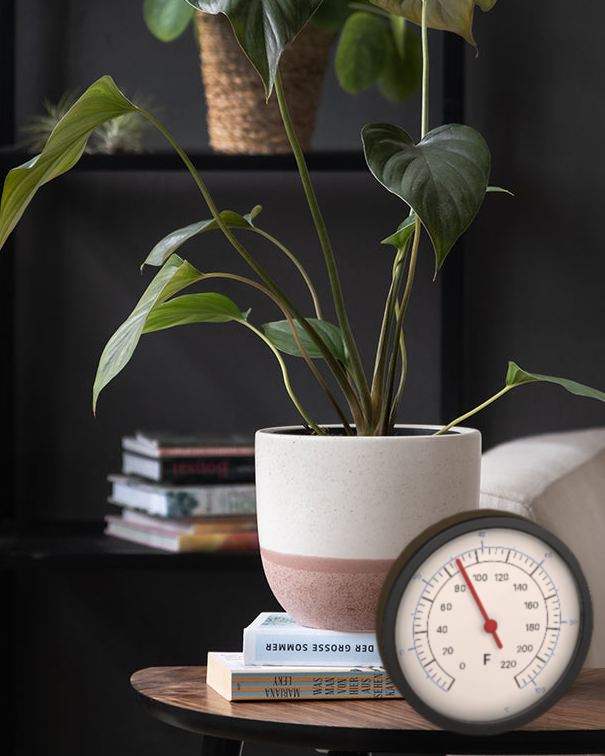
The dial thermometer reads 88 °F
